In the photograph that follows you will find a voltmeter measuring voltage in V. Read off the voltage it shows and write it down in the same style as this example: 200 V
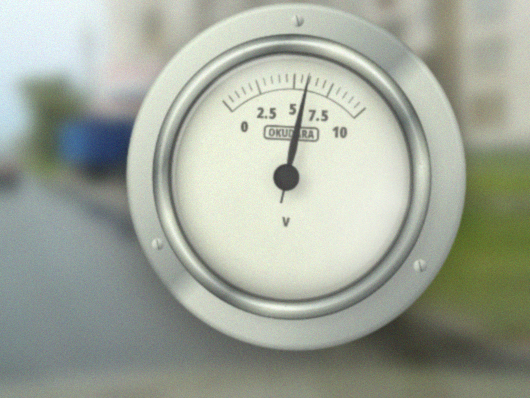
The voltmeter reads 6 V
